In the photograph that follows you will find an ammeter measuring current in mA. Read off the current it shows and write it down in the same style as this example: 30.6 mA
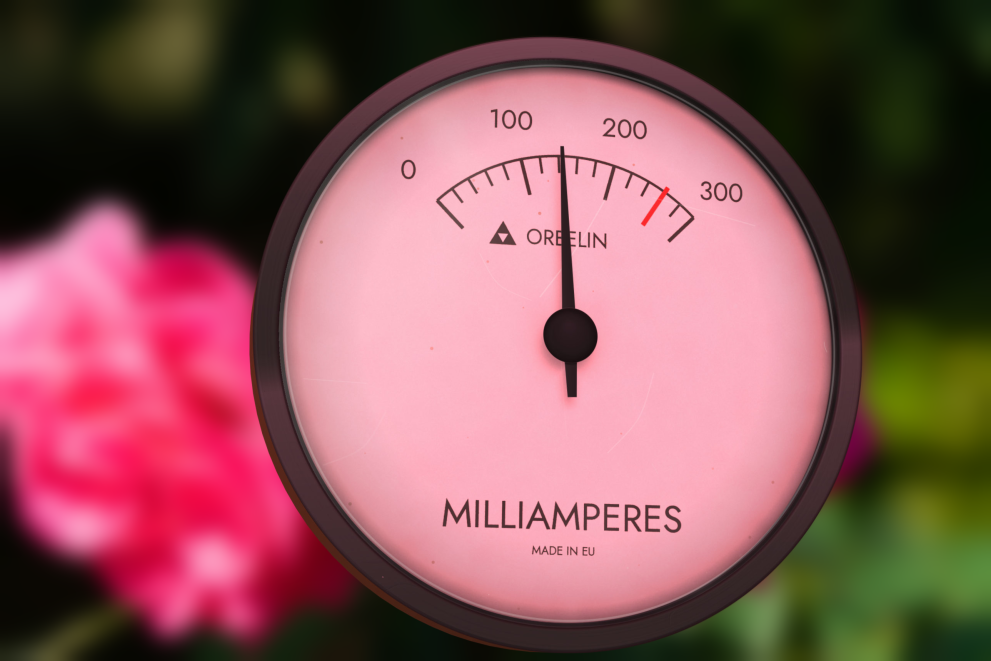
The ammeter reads 140 mA
